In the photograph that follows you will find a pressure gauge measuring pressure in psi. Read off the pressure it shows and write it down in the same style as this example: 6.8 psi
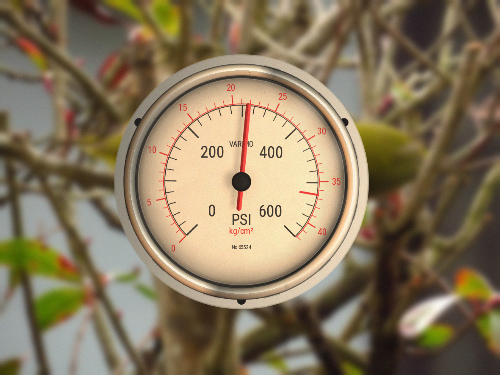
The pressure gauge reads 310 psi
